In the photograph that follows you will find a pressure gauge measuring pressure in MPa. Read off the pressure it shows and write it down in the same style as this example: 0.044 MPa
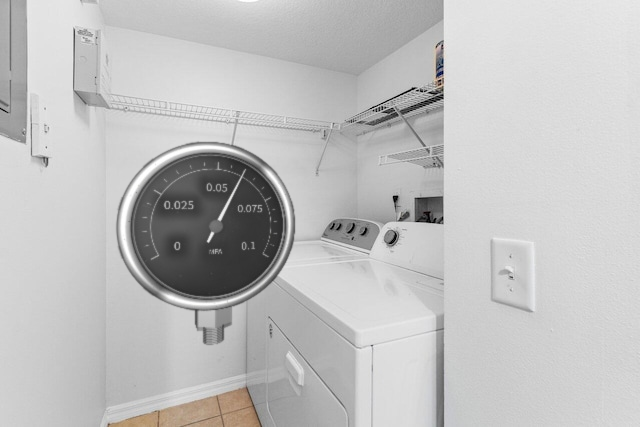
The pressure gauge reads 0.06 MPa
